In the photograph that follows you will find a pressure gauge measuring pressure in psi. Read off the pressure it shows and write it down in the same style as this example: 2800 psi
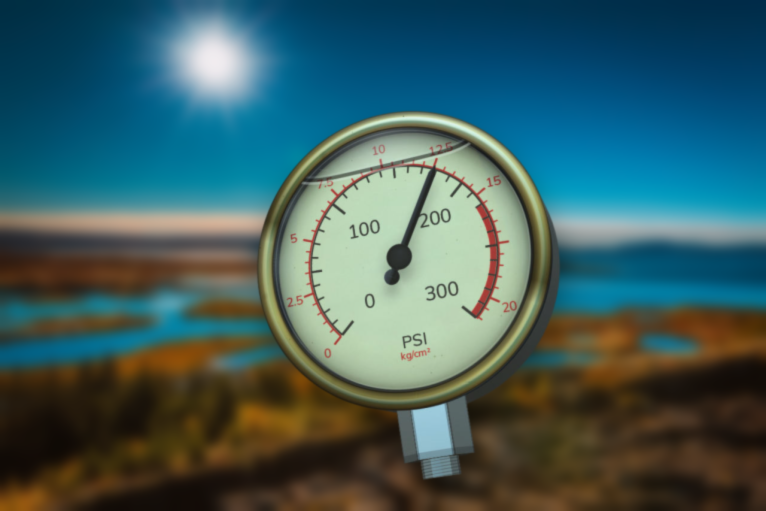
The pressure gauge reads 180 psi
